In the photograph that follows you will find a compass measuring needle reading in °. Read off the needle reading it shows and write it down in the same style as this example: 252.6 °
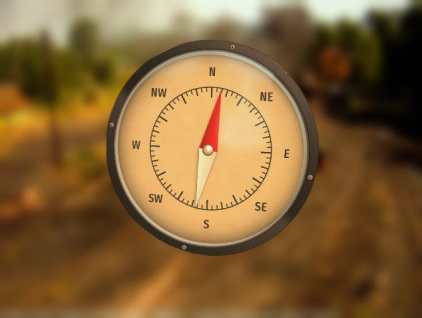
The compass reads 10 °
